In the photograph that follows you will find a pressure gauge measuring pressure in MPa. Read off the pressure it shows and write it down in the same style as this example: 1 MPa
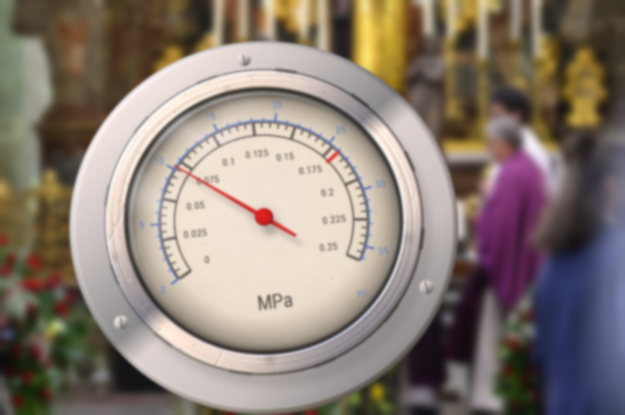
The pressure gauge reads 0.07 MPa
